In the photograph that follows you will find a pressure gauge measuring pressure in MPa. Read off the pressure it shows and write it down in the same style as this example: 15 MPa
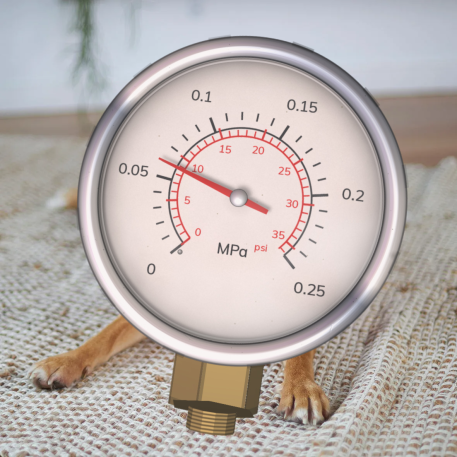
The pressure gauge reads 0.06 MPa
